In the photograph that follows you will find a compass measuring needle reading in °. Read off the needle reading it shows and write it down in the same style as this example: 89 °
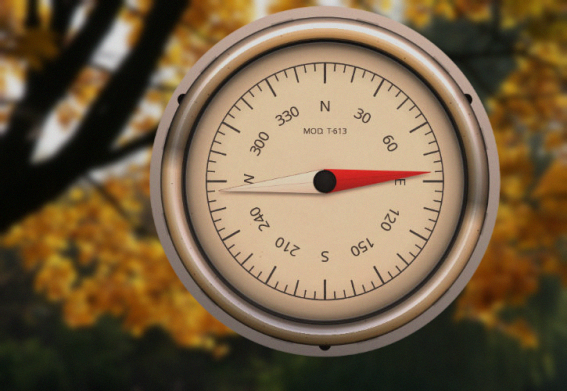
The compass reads 85 °
